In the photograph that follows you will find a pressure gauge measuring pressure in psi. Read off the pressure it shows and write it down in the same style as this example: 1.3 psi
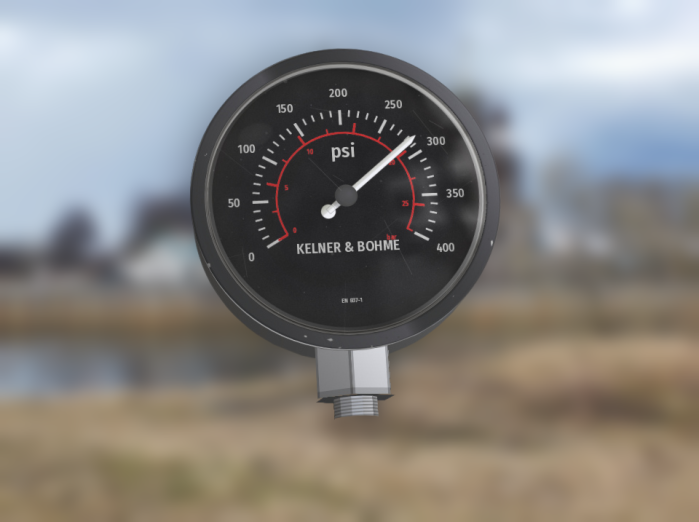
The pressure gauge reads 285 psi
